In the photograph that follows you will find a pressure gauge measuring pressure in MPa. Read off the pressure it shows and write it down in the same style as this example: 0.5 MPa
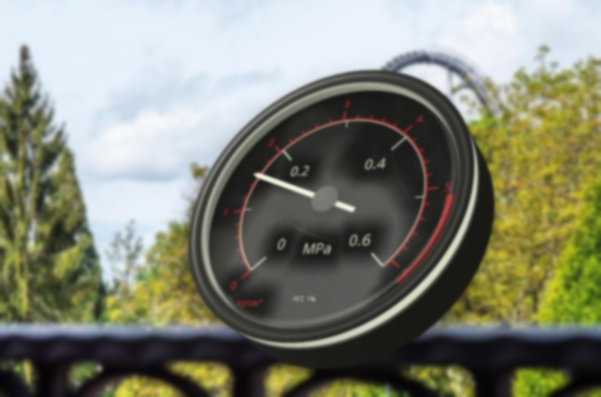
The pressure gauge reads 0.15 MPa
